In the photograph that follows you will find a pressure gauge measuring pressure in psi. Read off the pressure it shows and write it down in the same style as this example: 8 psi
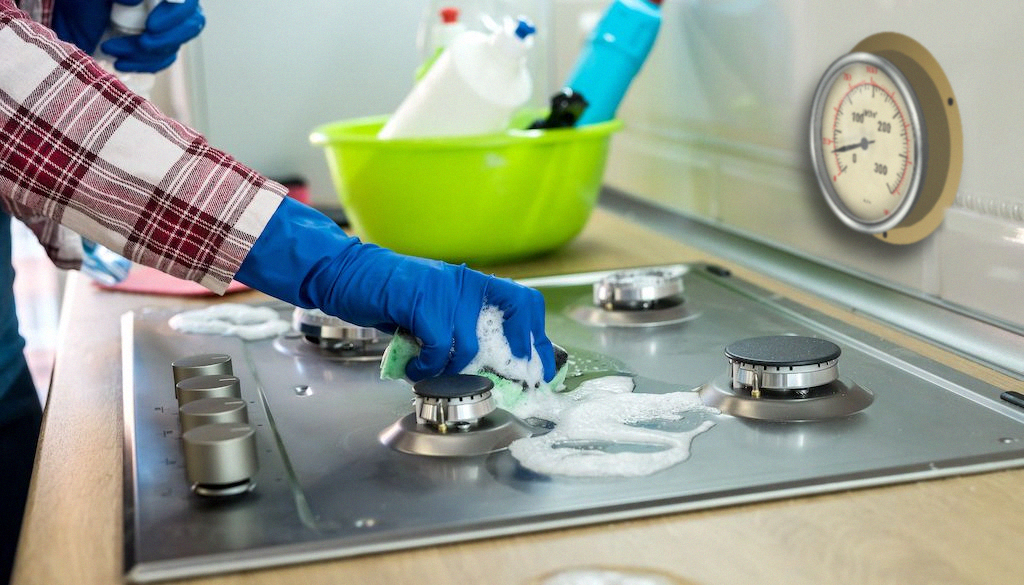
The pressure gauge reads 25 psi
